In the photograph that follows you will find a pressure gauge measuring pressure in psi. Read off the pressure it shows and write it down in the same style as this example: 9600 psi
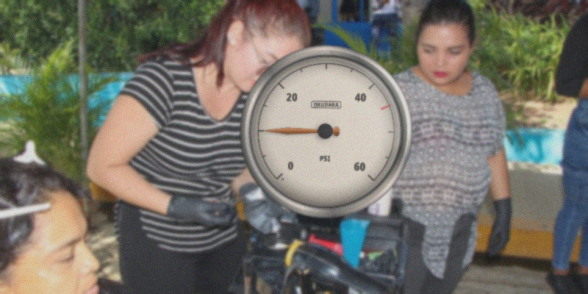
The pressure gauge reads 10 psi
